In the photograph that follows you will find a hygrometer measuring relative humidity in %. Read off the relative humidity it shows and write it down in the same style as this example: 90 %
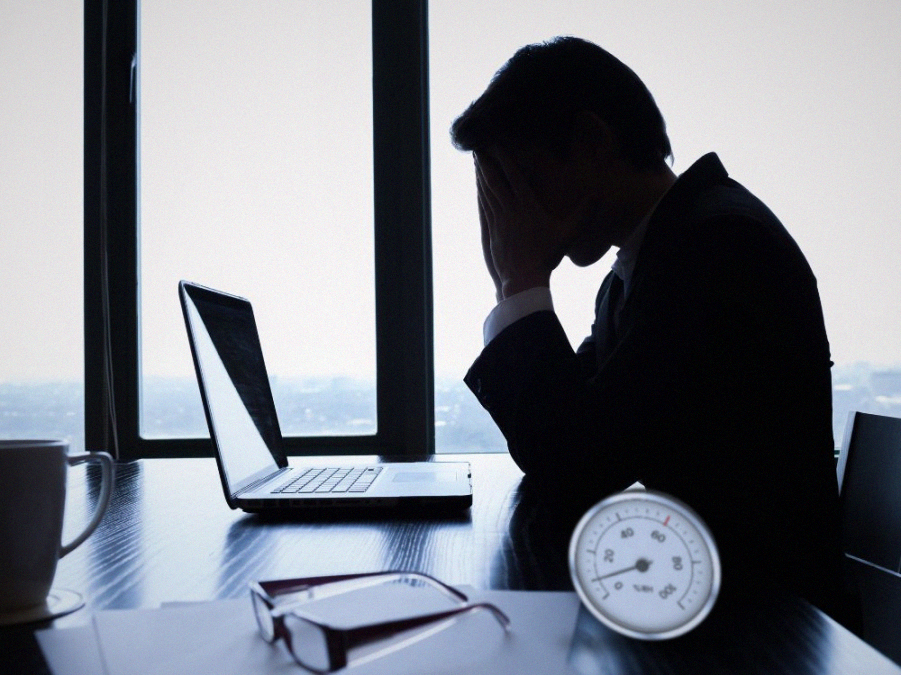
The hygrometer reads 8 %
